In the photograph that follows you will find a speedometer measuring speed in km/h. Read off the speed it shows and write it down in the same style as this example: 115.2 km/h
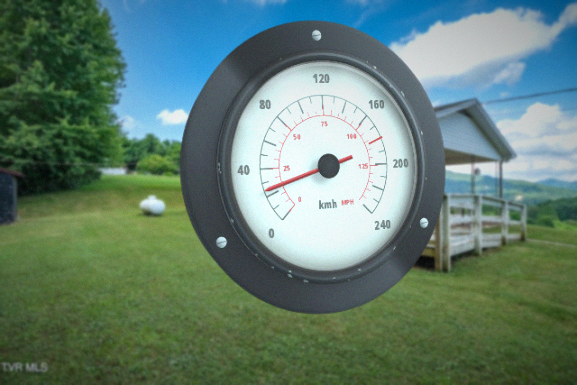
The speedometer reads 25 km/h
